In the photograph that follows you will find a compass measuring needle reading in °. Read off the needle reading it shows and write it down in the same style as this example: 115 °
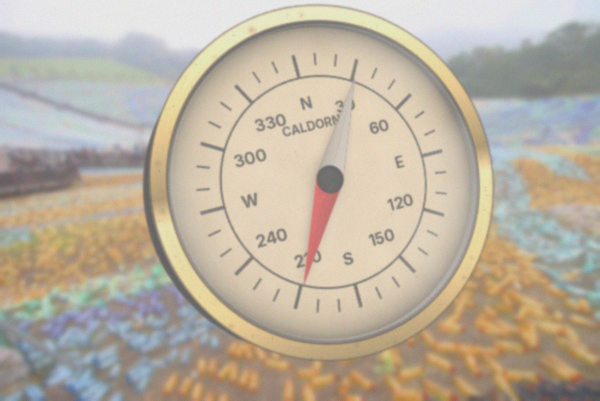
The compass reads 210 °
